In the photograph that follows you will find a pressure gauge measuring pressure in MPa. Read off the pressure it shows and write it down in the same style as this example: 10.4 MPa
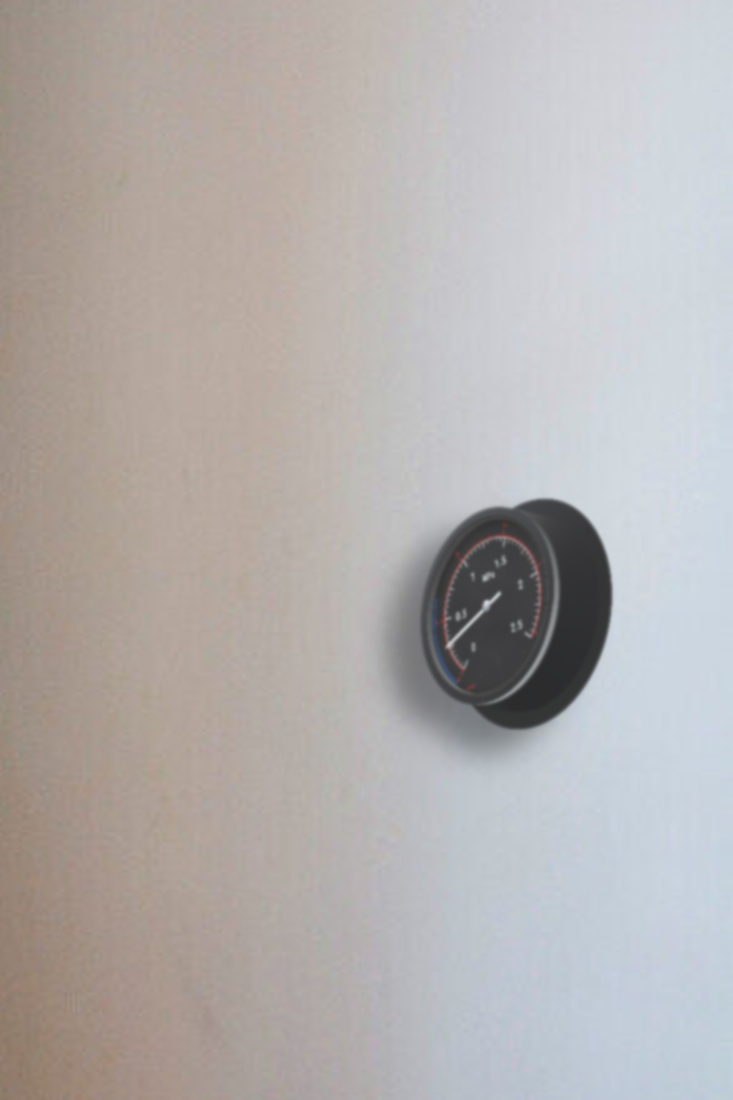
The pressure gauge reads 0.25 MPa
